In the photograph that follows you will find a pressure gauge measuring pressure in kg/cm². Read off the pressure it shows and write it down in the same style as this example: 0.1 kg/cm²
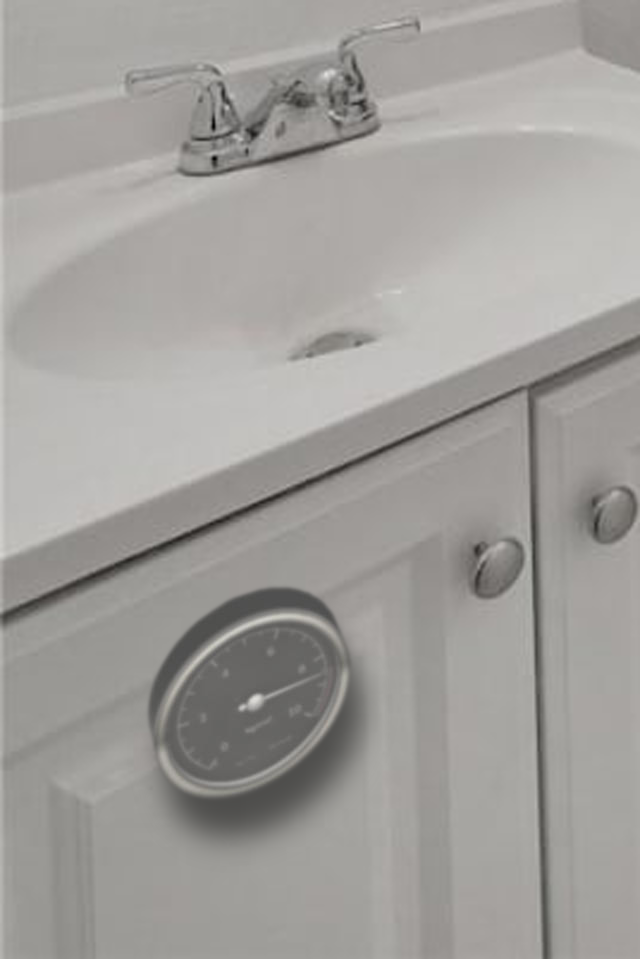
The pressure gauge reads 8.5 kg/cm²
